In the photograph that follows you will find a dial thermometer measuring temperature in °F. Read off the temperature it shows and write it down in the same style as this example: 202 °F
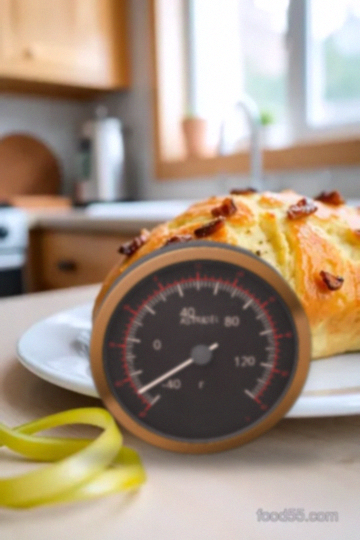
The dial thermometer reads -30 °F
